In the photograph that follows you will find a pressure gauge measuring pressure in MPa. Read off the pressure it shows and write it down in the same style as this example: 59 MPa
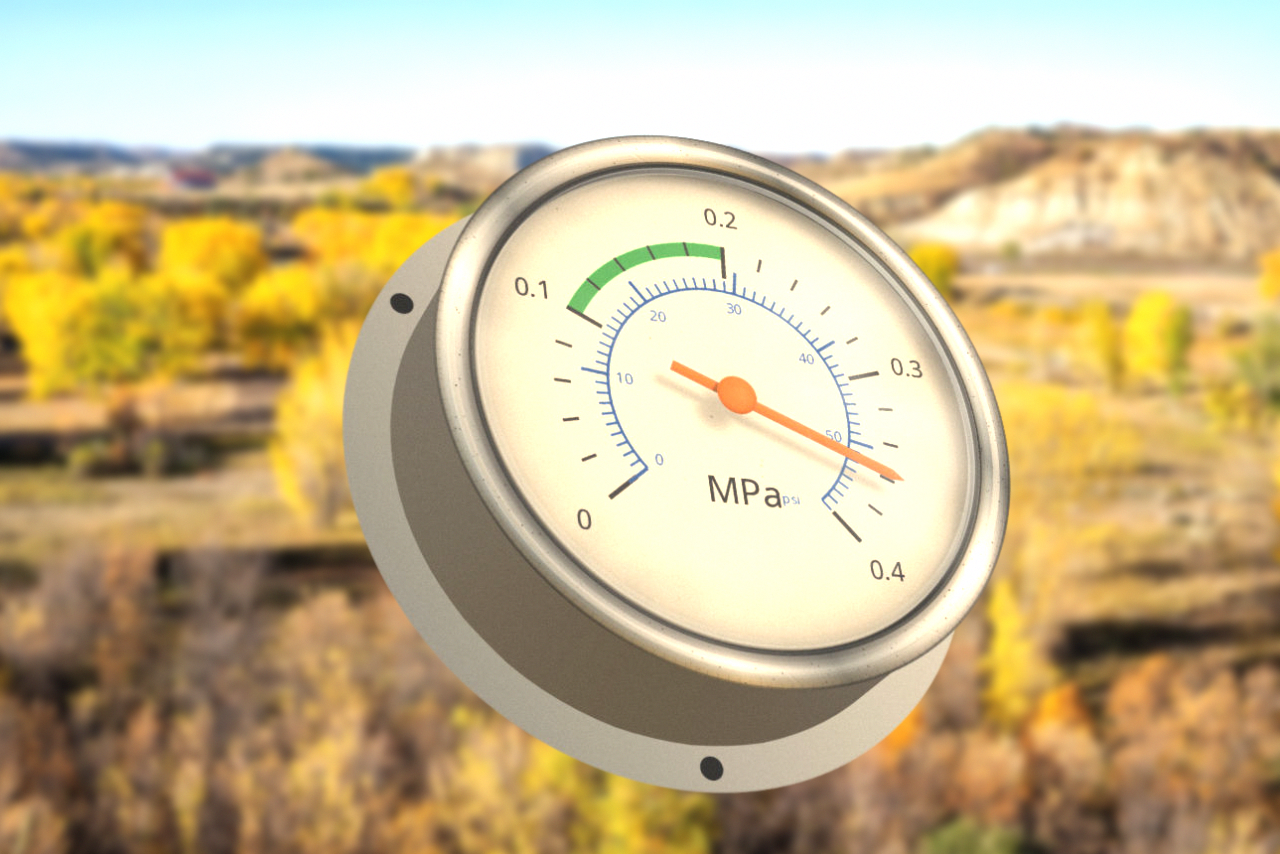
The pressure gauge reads 0.36 MPa
